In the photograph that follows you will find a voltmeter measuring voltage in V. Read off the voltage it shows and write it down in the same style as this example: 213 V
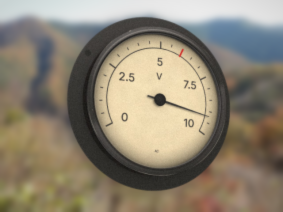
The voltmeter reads 9.25 V
